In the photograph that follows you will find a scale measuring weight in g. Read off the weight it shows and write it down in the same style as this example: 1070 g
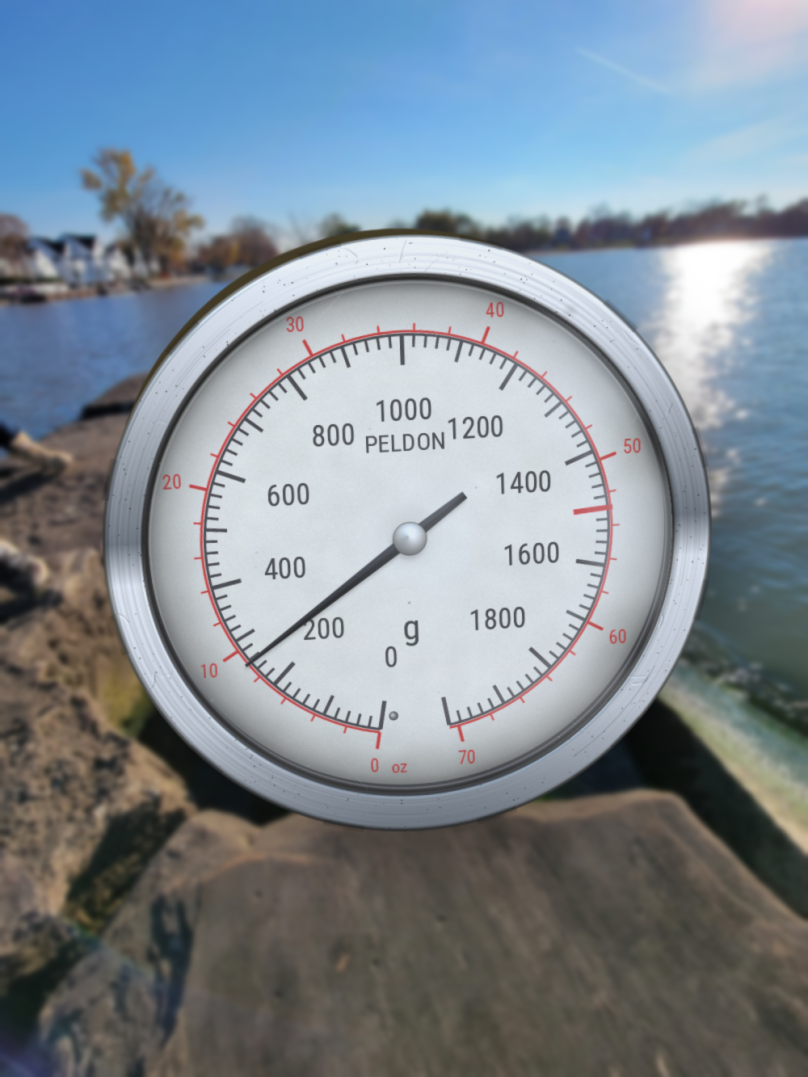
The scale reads 260 g
